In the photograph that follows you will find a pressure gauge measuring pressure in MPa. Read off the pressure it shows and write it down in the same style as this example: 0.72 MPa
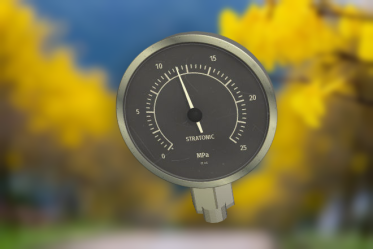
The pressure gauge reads 11.5 MPa
